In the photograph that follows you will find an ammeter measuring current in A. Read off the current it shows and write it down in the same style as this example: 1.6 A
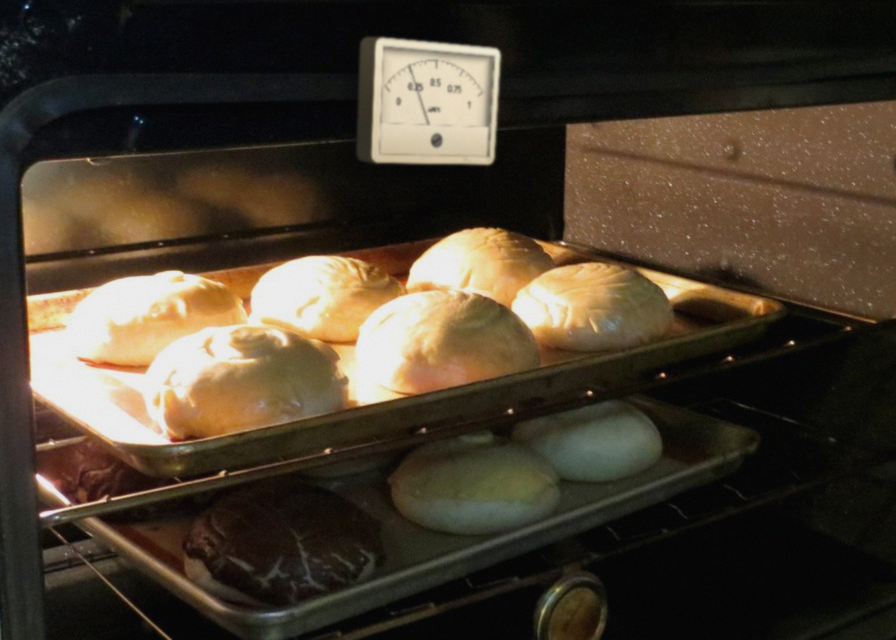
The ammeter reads 0.25 A
